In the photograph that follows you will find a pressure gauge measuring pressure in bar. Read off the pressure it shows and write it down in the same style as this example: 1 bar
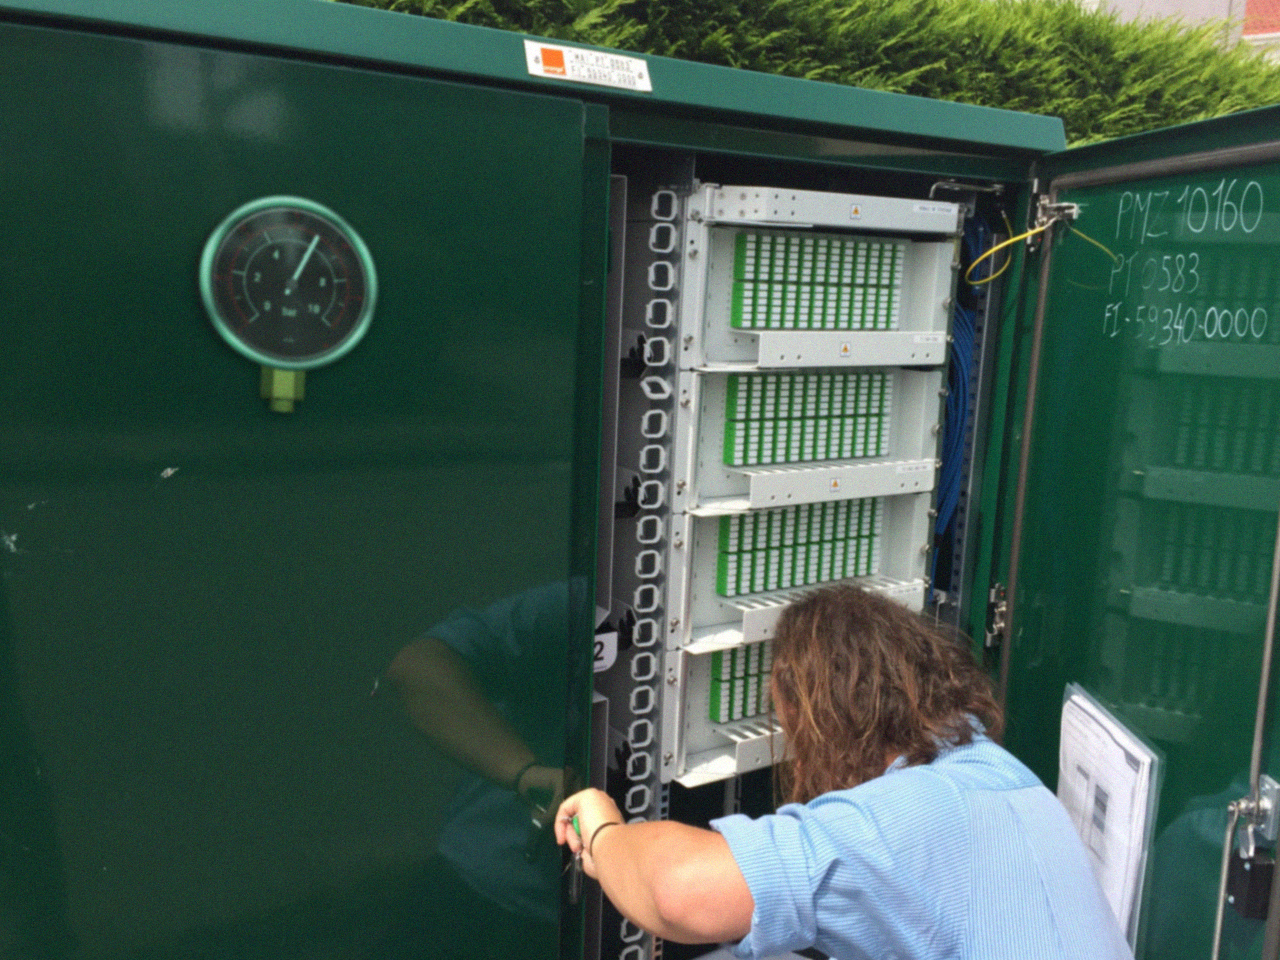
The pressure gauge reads 6 bar
